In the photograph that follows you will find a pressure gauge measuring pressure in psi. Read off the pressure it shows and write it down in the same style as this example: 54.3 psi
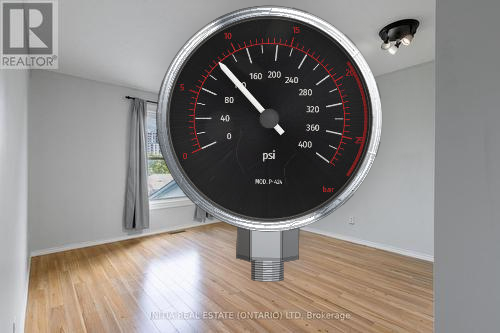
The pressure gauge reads 120 psi
